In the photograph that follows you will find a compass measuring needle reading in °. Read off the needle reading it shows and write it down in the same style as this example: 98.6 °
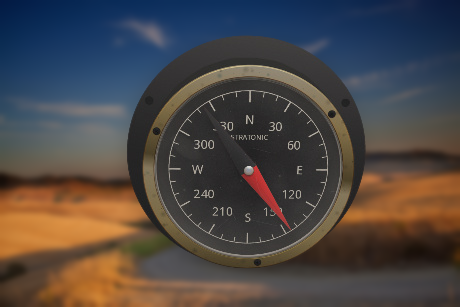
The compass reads 145 °
